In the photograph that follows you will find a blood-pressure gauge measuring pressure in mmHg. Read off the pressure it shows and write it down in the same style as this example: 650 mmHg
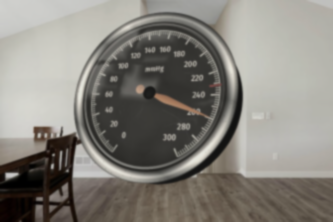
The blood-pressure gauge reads 260 mmHg
